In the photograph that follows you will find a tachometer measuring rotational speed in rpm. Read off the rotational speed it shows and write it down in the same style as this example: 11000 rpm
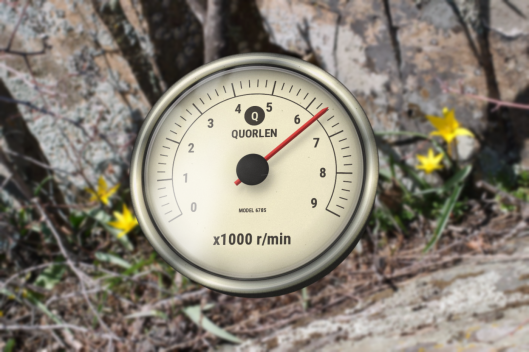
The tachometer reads 6400 rpm
